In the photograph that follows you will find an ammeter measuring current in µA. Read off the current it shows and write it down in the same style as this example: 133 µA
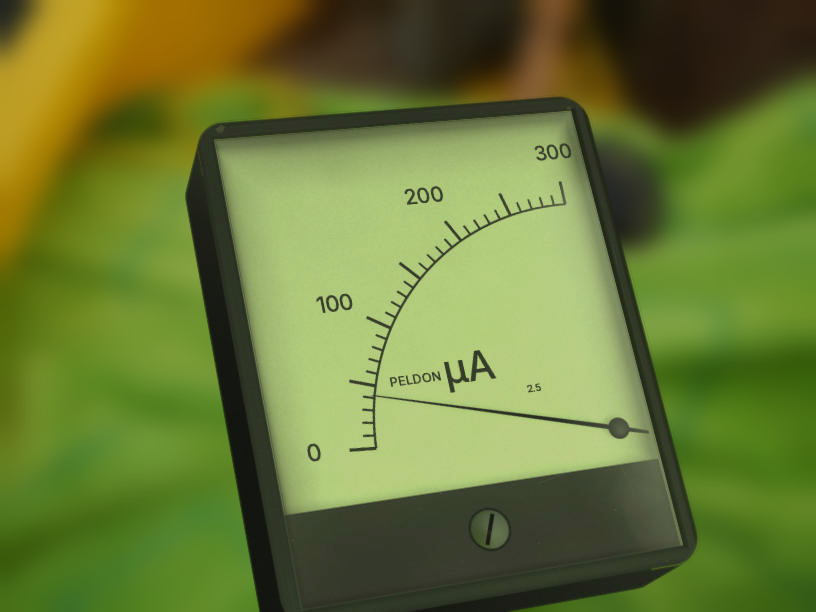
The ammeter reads 40 µA
